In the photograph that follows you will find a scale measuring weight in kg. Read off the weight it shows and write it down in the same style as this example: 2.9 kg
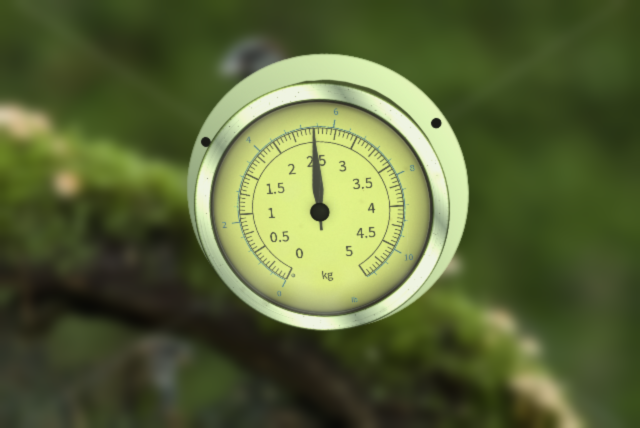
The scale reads 2.5 kg
